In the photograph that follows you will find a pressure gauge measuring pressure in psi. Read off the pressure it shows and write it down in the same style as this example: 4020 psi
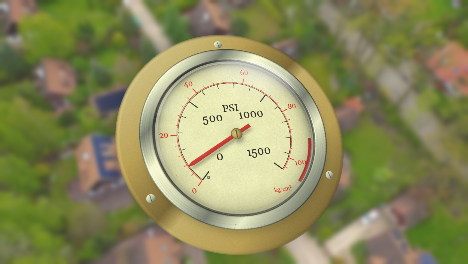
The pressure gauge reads 100 psi
